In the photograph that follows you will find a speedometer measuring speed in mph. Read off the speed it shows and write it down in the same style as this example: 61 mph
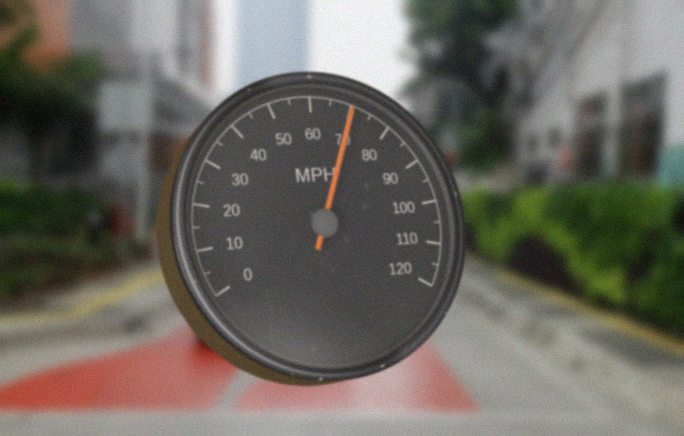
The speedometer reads 70 mph
